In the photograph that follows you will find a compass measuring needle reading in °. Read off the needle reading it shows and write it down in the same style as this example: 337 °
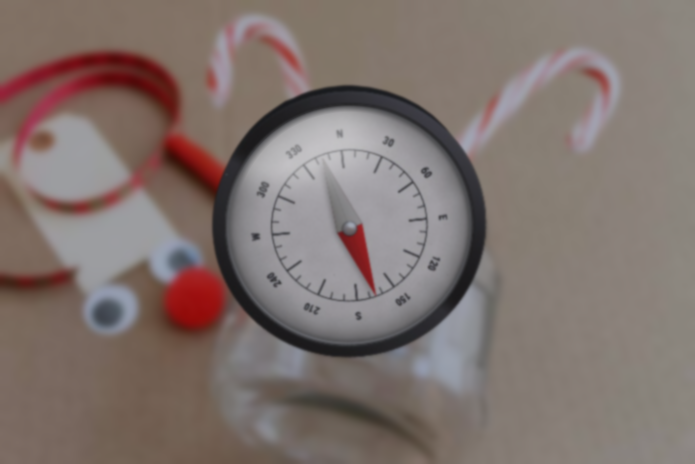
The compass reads 165 °
